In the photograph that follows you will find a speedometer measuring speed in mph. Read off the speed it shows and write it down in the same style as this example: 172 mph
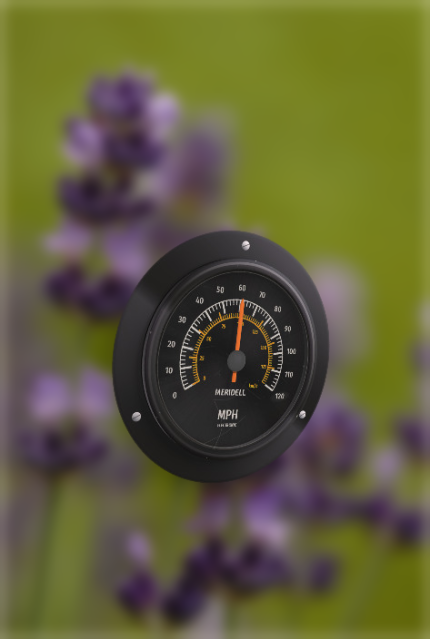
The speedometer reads 60 mph
